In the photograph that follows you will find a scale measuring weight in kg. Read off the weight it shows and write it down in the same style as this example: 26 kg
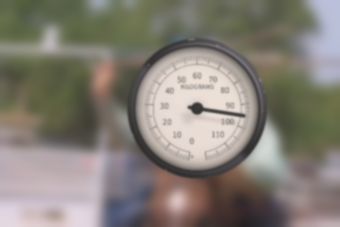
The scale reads 95 kg
